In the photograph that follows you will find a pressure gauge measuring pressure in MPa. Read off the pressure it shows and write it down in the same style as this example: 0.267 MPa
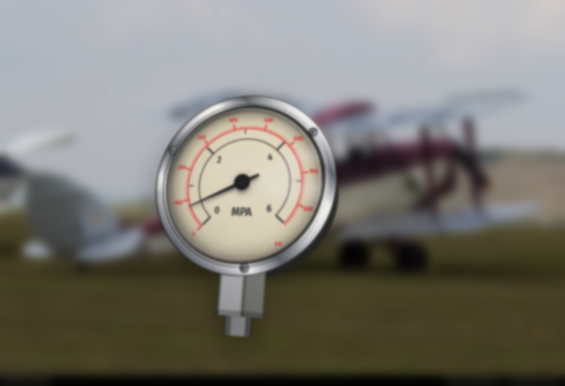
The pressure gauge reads 0.5 MPa
